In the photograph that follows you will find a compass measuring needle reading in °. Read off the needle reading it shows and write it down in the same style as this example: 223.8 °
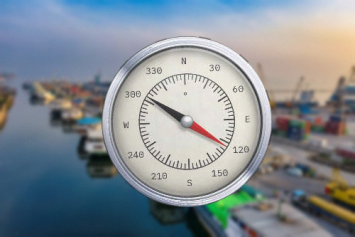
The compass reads 125 °
